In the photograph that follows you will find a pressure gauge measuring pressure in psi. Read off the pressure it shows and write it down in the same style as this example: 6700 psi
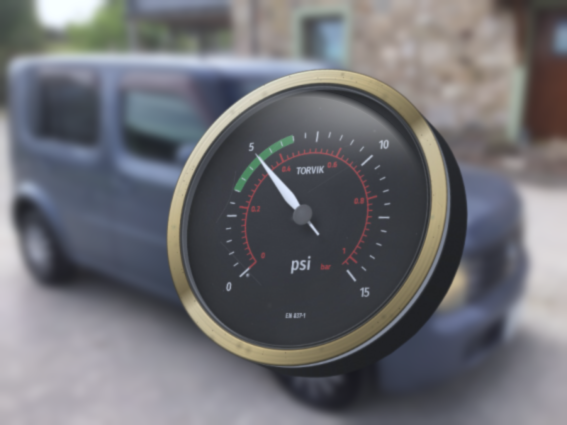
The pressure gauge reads 5 psi
